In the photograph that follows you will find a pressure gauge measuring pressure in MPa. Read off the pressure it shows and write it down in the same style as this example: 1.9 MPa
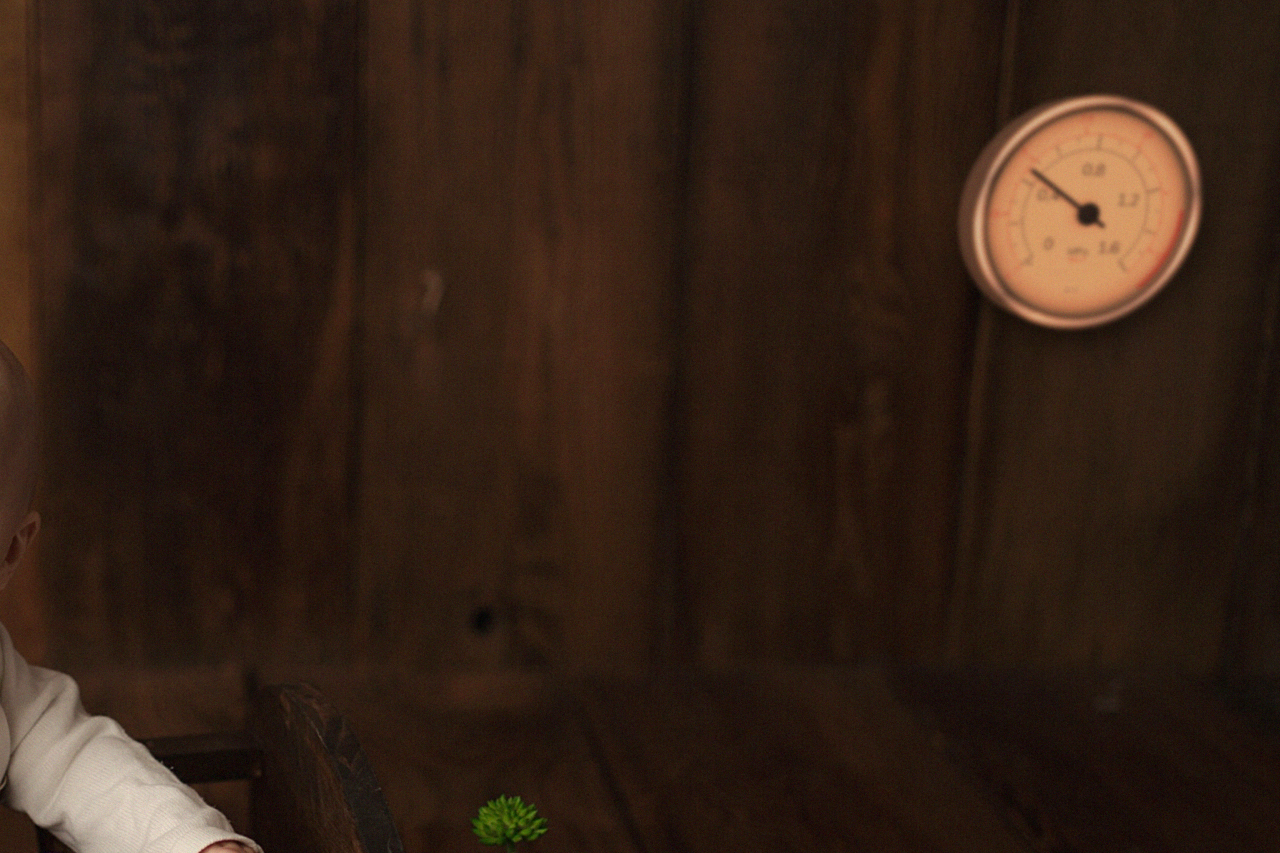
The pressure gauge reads 0.45 MPa
